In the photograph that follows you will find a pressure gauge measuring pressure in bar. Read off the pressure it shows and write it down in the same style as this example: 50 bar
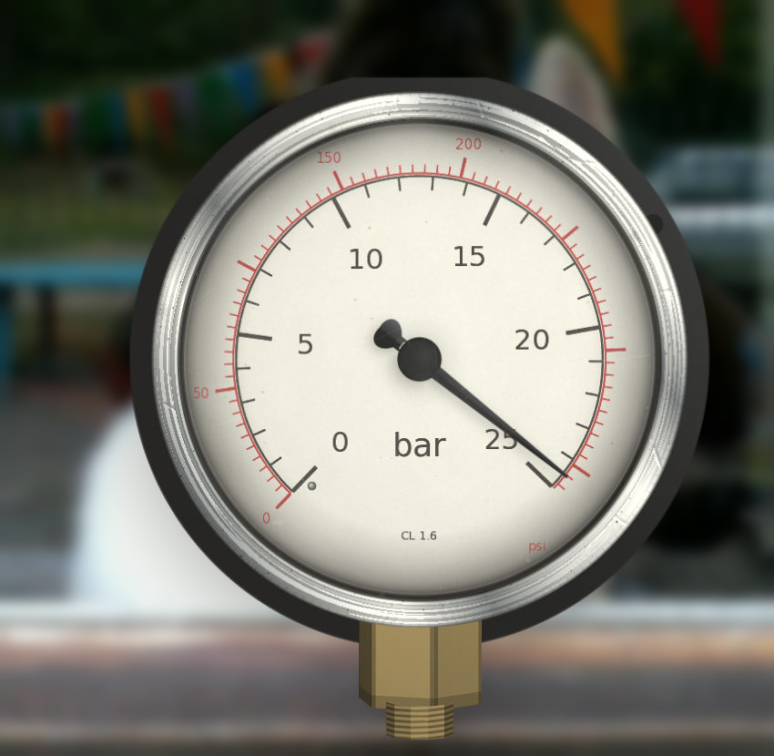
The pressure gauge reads 24.5 bar
